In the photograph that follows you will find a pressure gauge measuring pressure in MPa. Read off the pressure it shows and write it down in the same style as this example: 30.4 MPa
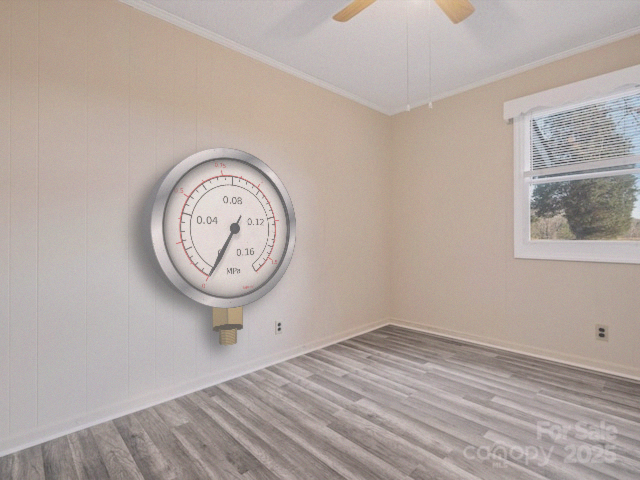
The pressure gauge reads 0 MPa
